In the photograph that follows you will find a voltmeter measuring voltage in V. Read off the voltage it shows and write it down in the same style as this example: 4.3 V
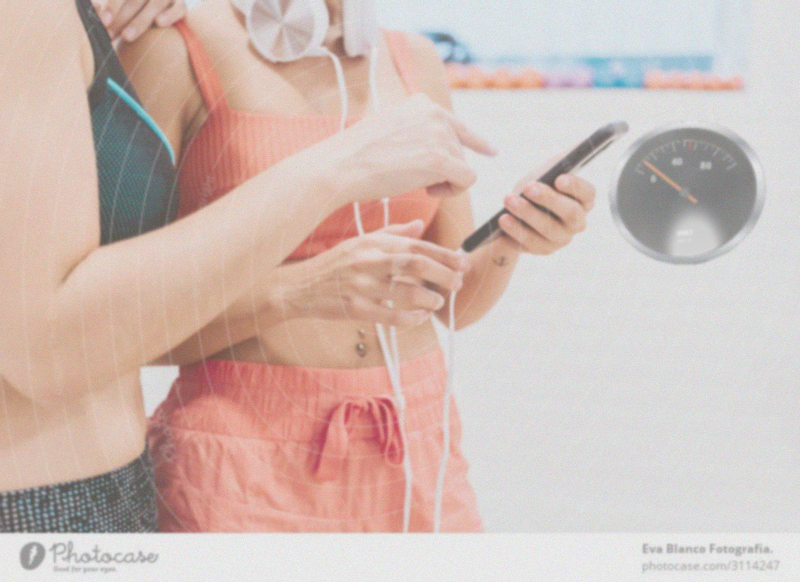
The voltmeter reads 10 V
